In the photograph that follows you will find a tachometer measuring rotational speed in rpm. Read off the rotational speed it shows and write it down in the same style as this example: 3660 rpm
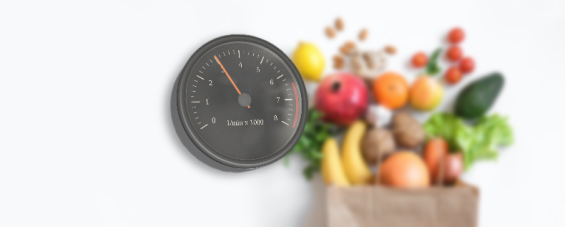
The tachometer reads 3000 rpm
